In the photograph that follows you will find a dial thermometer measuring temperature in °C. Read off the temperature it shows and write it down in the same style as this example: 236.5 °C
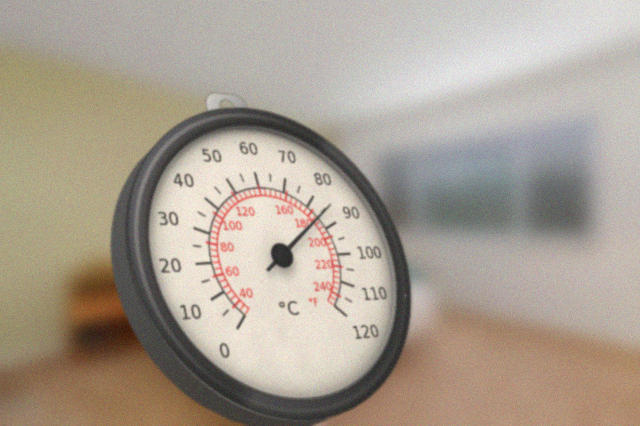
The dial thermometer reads 85 °C
